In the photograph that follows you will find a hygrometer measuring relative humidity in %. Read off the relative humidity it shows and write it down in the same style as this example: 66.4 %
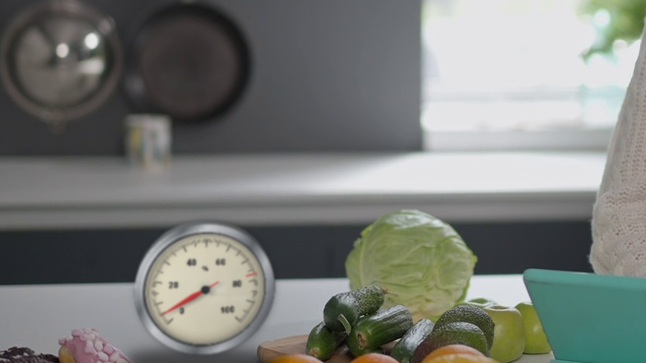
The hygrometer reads 5 %
